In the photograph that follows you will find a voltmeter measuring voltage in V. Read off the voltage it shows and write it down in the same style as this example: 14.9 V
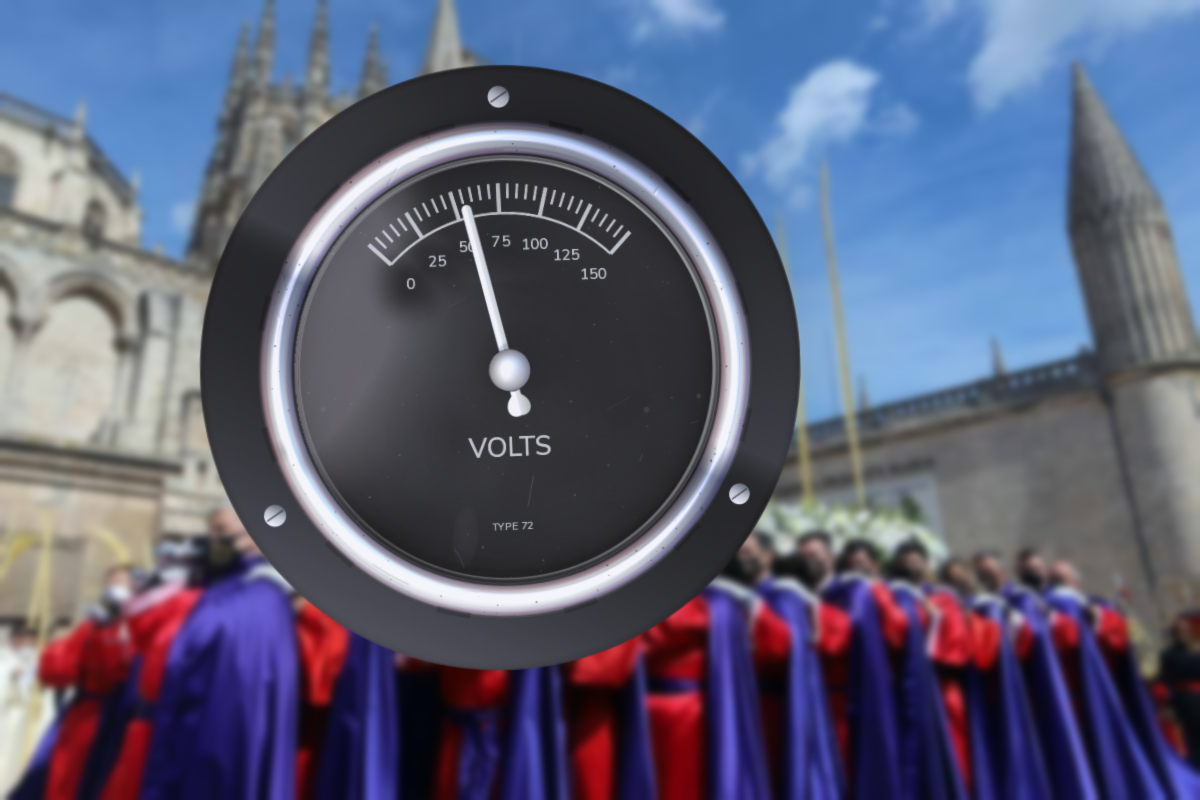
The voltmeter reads 55 V
